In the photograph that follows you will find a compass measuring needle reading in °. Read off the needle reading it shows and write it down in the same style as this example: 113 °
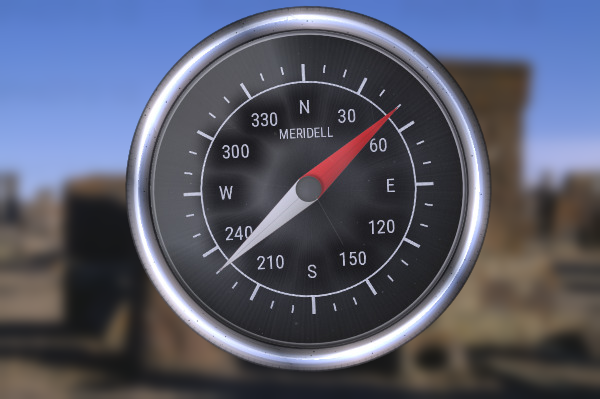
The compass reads 50 °
